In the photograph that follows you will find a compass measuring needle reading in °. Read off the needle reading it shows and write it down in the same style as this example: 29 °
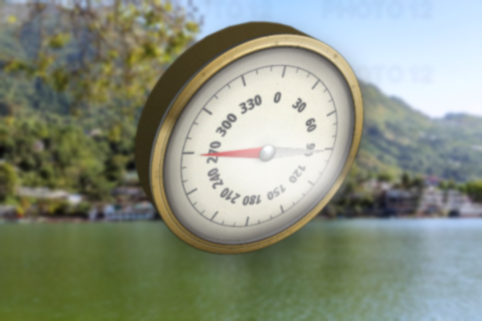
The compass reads 270 °
